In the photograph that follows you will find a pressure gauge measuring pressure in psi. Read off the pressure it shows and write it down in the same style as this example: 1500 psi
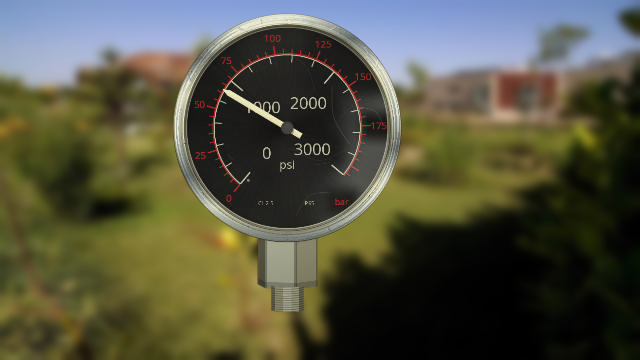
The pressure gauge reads 900 psi
